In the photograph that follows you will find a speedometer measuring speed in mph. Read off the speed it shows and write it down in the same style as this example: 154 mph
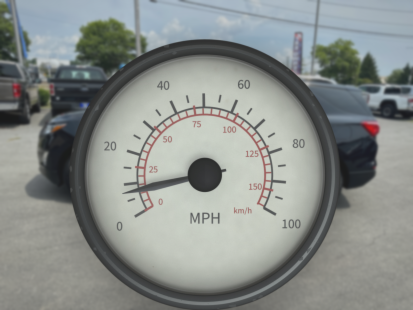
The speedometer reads 7.5 mph
